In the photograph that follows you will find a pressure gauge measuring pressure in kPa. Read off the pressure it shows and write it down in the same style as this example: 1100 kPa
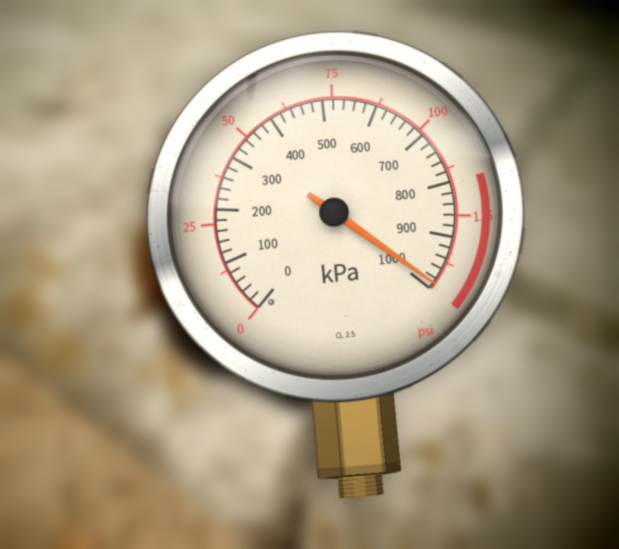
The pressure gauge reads 990 kPa
